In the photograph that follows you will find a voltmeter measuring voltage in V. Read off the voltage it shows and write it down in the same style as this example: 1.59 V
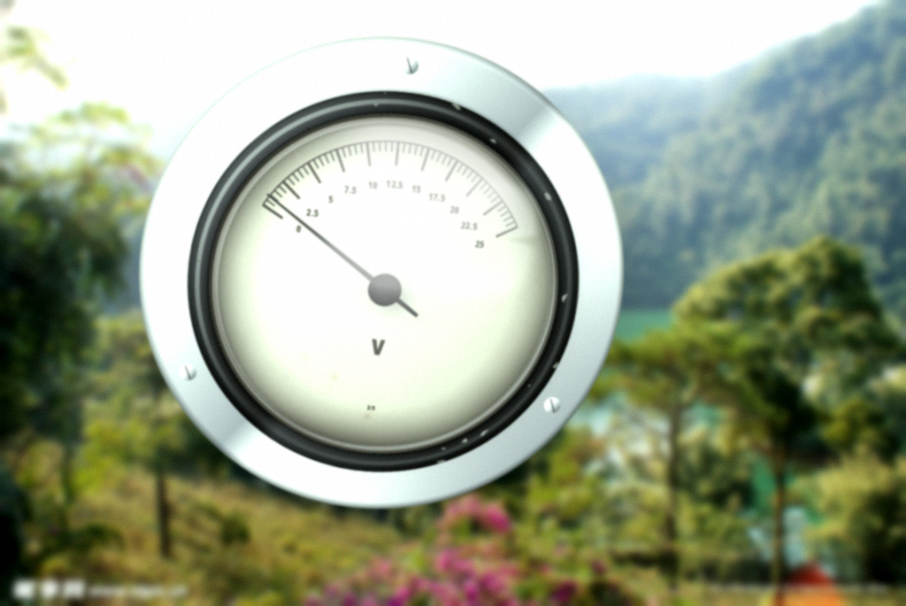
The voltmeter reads 1 V
